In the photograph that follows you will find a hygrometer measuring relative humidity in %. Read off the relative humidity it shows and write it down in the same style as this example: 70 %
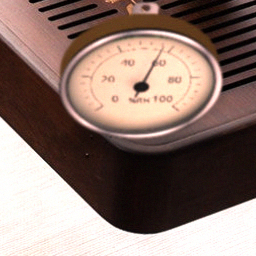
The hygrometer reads 56 %
